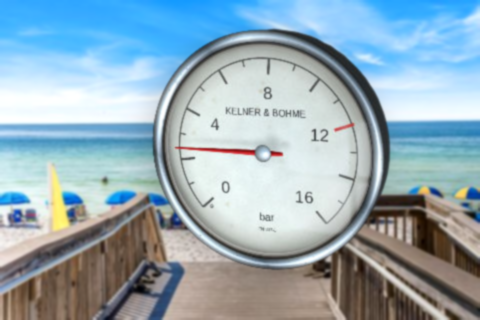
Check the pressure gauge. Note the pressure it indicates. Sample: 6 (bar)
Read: 2.5 (bar)
